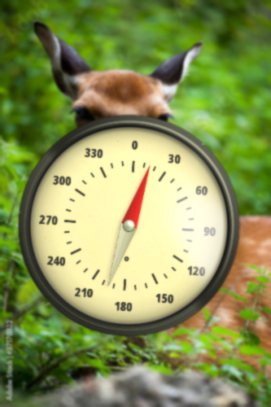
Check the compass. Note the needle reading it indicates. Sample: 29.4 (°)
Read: 15 (°)
